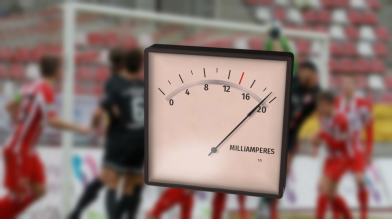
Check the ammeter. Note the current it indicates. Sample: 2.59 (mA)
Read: 19 (mA)
